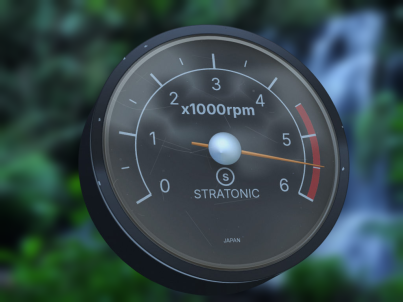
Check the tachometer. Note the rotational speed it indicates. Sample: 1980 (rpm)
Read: 5500 (rpm)
